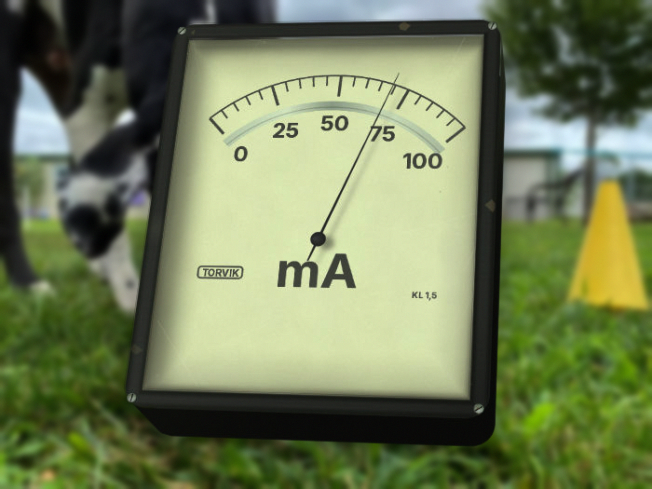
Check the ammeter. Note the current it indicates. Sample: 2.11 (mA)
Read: 70 (mA)
